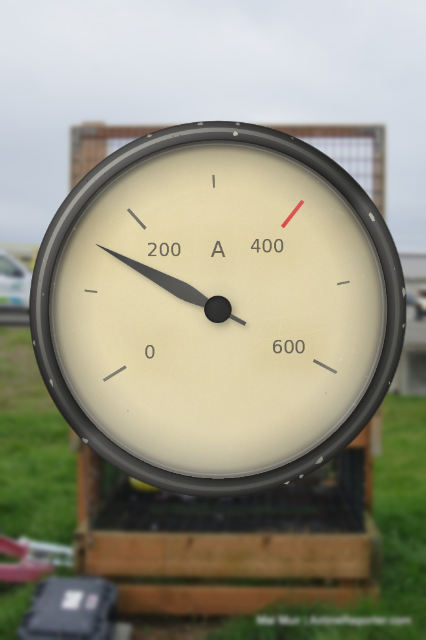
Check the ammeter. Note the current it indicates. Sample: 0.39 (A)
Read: 150 (A)
